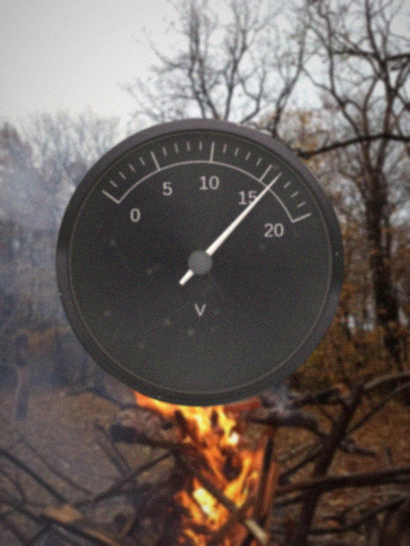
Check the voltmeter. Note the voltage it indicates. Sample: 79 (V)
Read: 16 (V)
